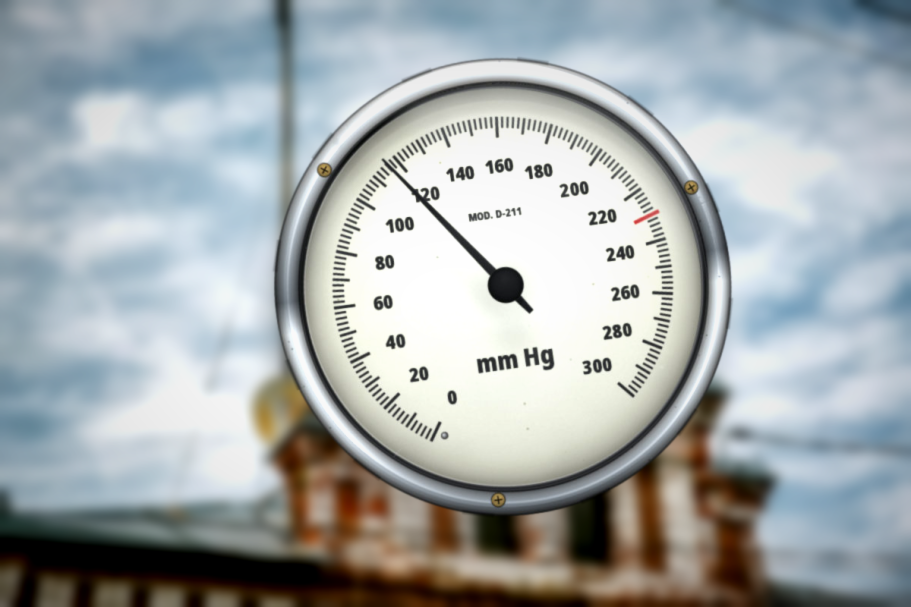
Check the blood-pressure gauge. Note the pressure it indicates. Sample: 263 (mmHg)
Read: 116 (mmHg)
